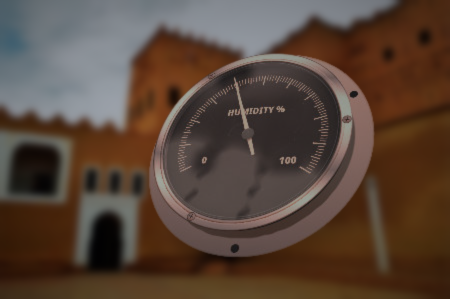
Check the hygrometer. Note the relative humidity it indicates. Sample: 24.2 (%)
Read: 40 (%)
